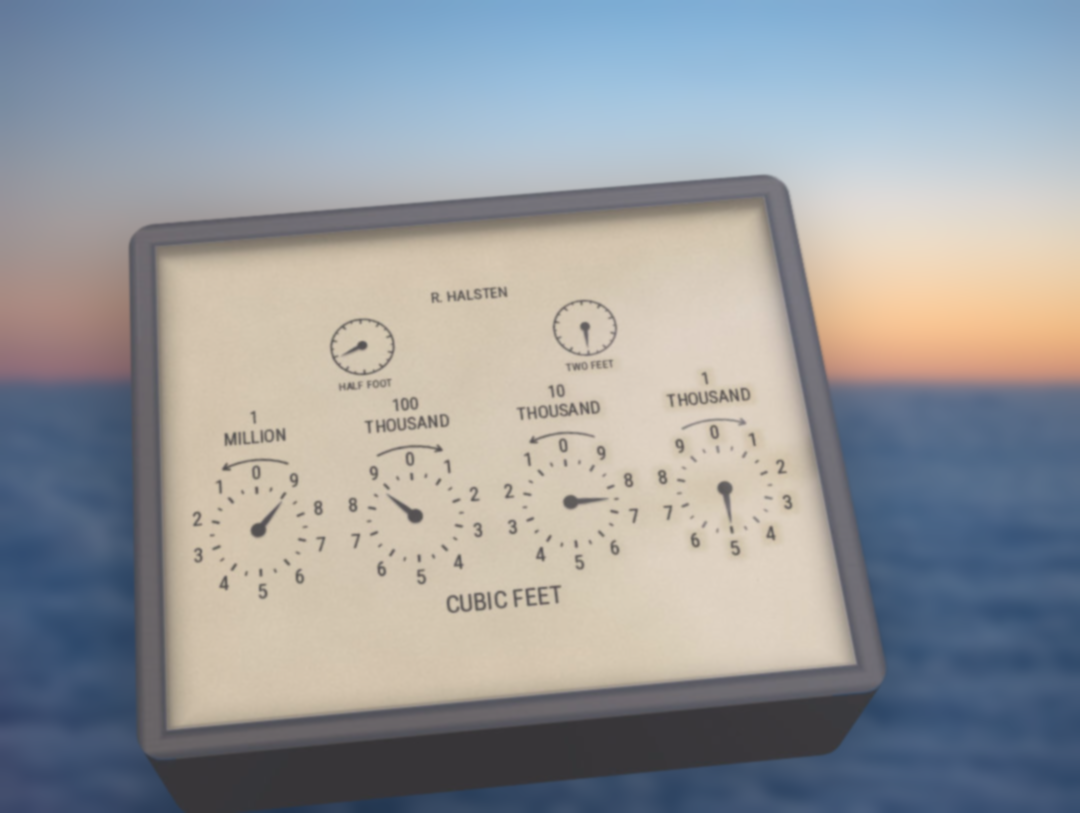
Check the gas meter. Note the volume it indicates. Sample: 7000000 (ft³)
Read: 887500 (ft³)
